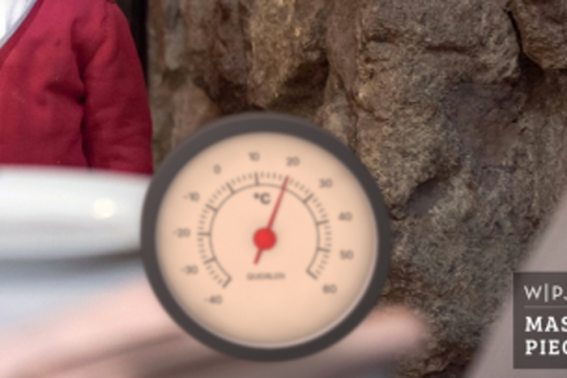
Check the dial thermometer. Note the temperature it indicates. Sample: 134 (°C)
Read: 20 (°C)
